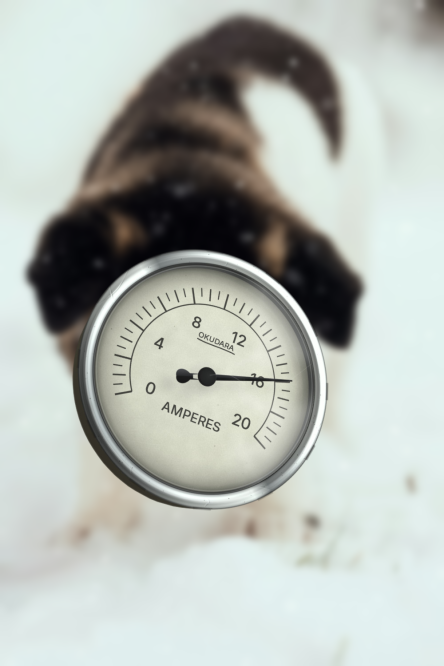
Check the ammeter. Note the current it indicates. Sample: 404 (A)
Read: 16 (A)
